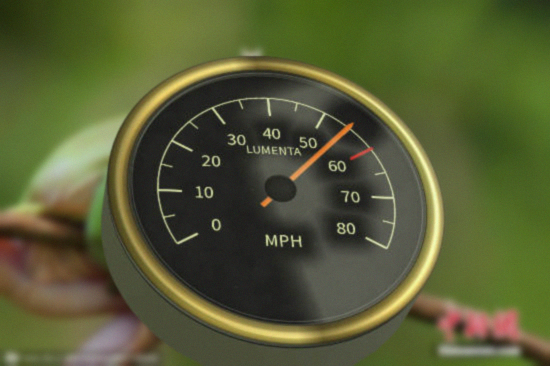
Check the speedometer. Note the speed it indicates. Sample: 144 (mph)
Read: 55 (mph)
